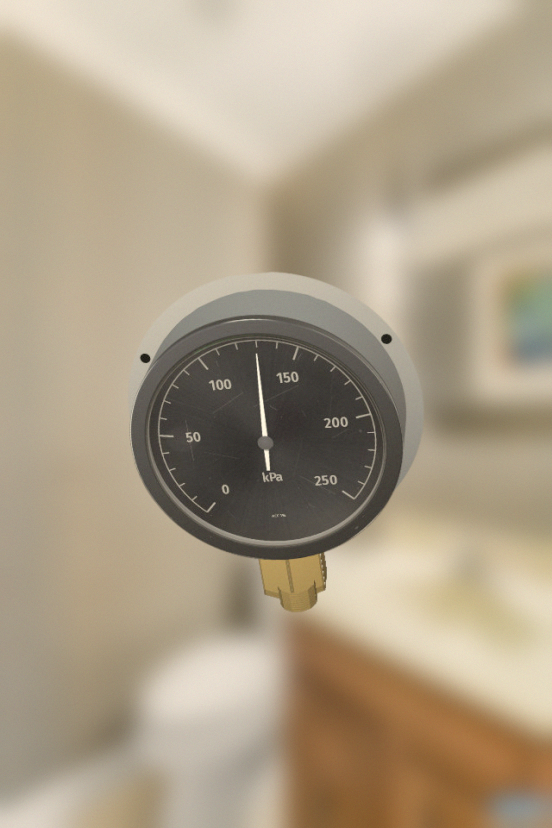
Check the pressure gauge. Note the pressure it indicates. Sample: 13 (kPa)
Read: 130 (kPa)
